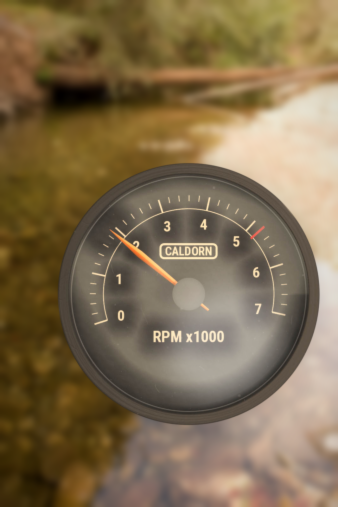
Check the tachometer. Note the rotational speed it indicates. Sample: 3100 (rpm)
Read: 1900 (rpm)
